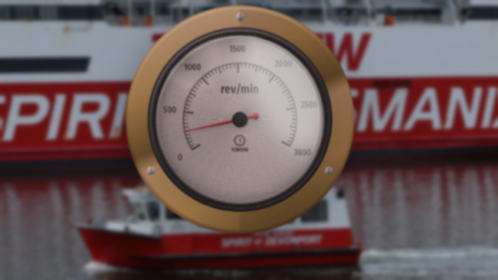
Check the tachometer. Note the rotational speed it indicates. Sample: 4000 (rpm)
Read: 250 (rpm)
